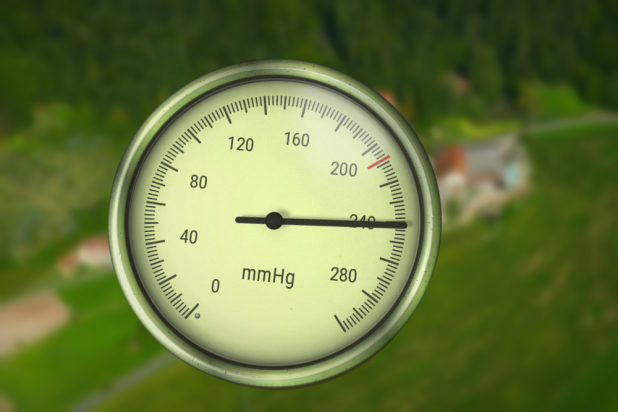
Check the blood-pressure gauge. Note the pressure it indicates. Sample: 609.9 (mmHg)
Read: 242 (mmHg)
